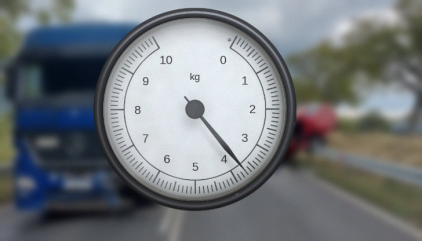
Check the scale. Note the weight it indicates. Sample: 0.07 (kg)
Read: 3.7 (kg)
